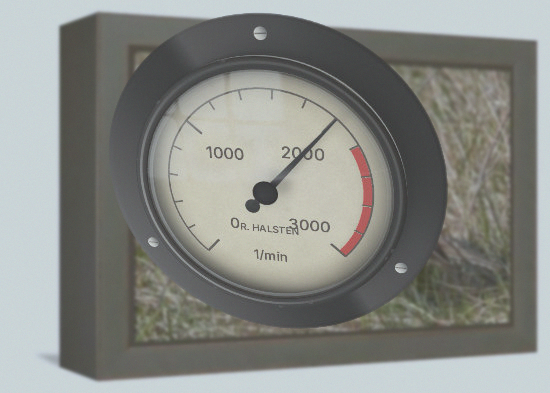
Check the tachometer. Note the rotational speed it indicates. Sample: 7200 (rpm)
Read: 2000 (rpm)
